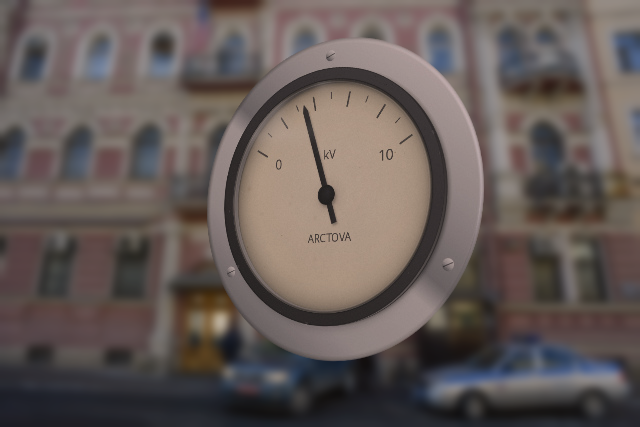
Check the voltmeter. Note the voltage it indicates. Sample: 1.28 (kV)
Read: 3.5 (kV)
